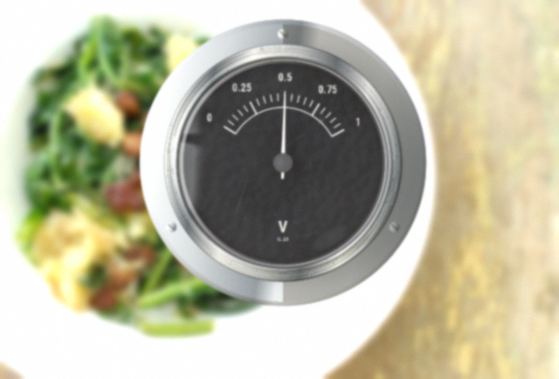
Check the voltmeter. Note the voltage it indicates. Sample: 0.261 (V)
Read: 0.5 (V)
